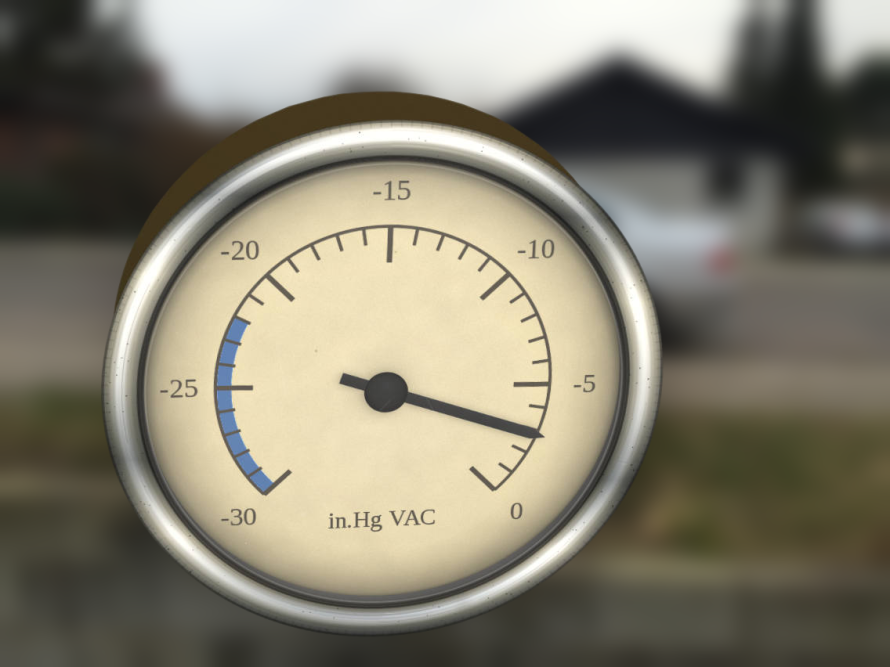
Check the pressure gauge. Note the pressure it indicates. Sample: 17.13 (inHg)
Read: -3 (inHg)
